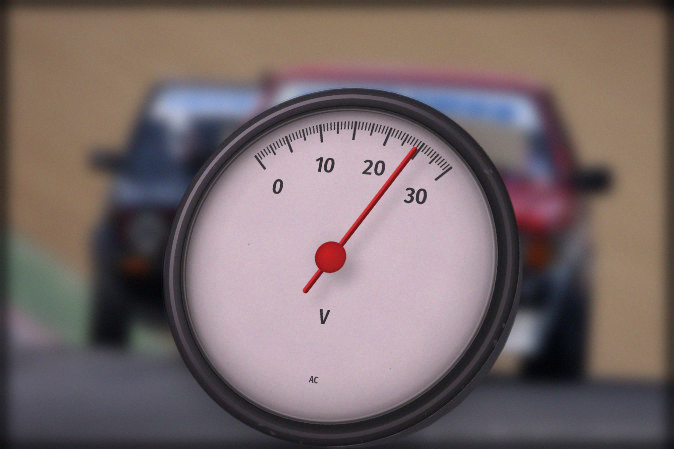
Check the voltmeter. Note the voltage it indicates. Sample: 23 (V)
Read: 25 (V)
